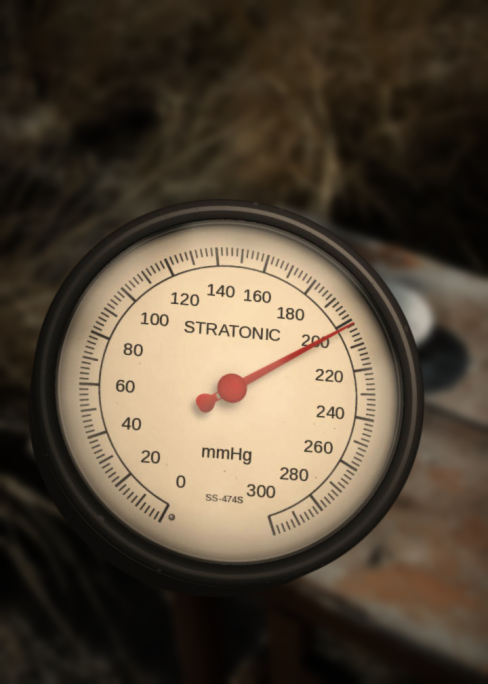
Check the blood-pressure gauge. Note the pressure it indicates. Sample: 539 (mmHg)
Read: 202 (mmHg)
